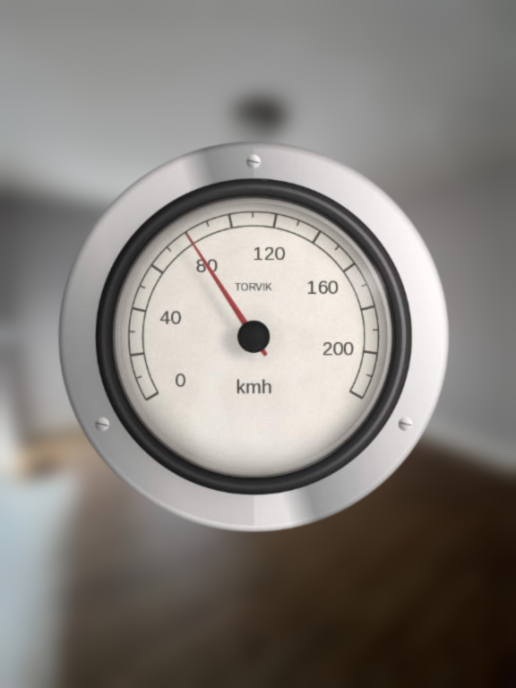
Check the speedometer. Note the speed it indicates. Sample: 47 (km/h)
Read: 80 (km/h)
